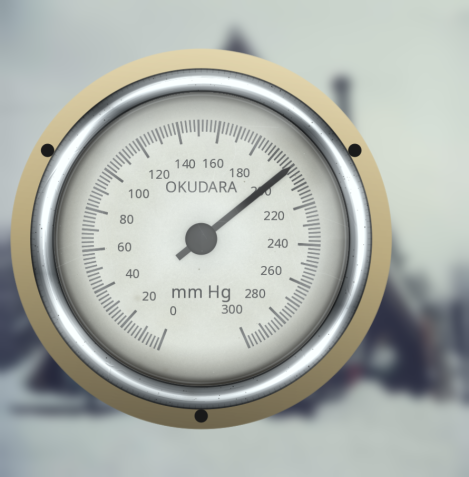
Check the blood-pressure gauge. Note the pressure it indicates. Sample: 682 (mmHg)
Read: 200 (mmHg)
